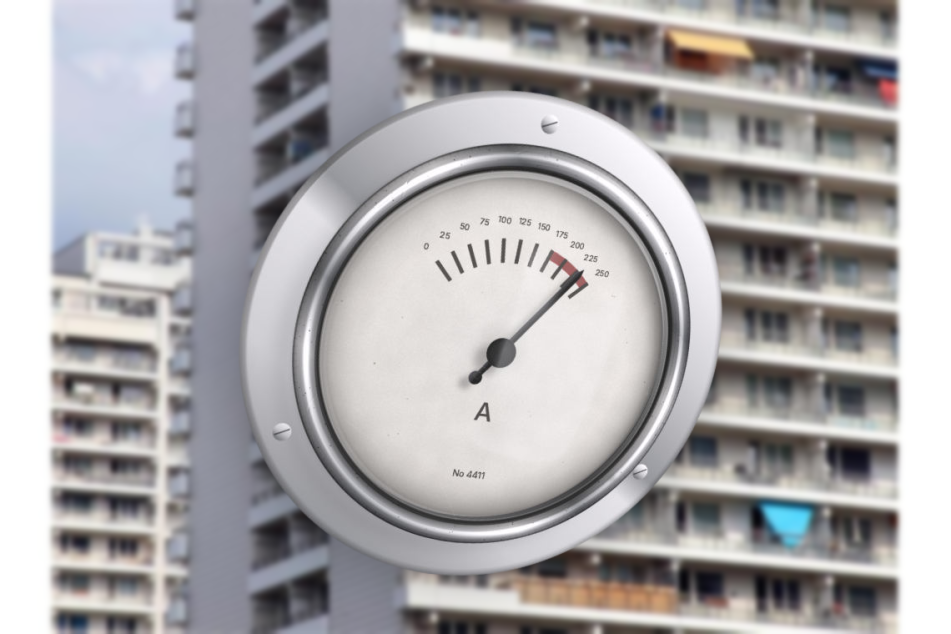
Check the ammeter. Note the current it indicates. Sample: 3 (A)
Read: 225 (A)
